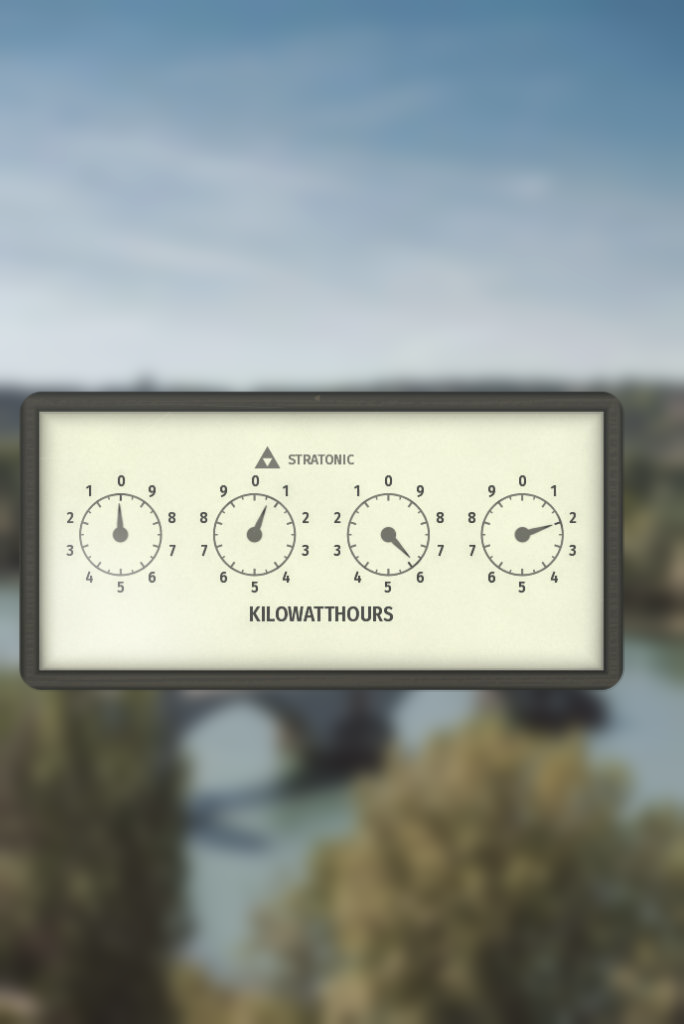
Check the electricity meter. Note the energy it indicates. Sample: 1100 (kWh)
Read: 62 (kWh)
